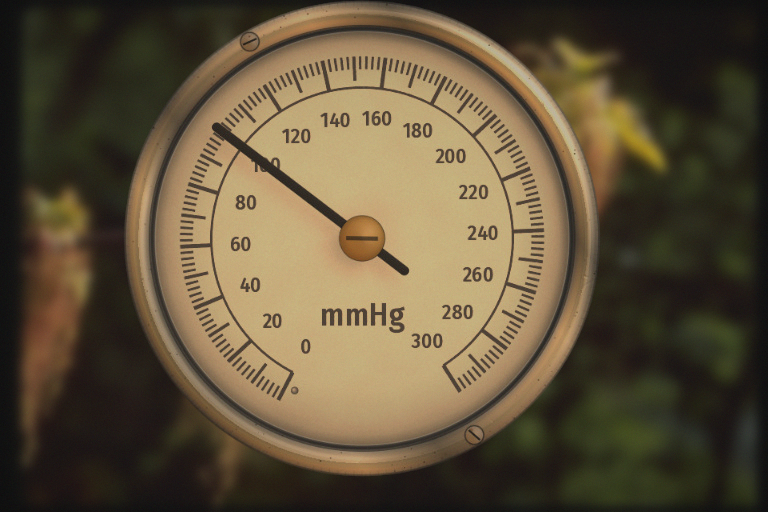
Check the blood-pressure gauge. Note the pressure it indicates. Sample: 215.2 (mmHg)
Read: 100 (mmHg)
